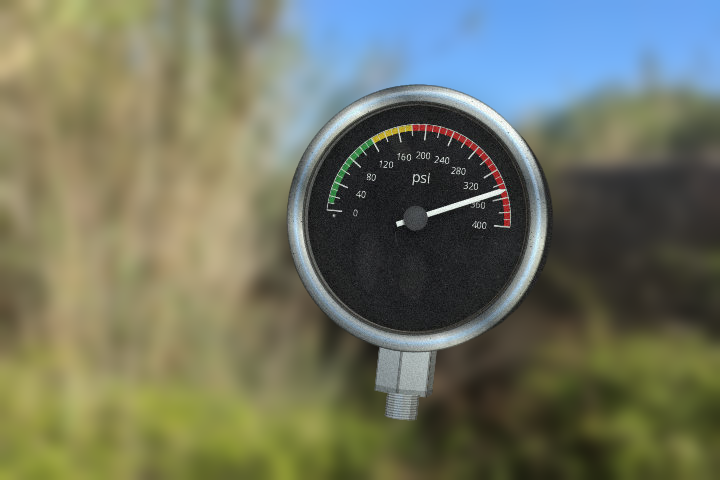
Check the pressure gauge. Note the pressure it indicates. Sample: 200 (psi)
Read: 350 (psi)
